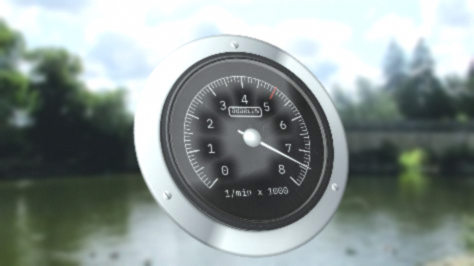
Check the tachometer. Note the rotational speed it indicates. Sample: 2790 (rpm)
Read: 7500 (rpm)
